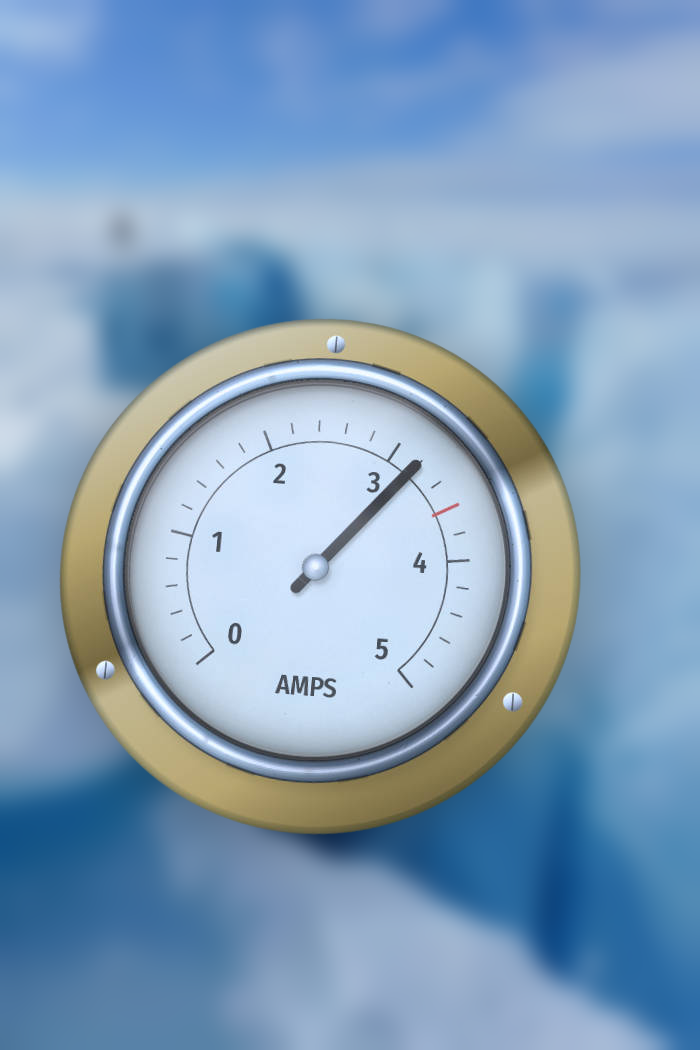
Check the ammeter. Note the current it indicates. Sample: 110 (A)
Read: 3.2 (A)
